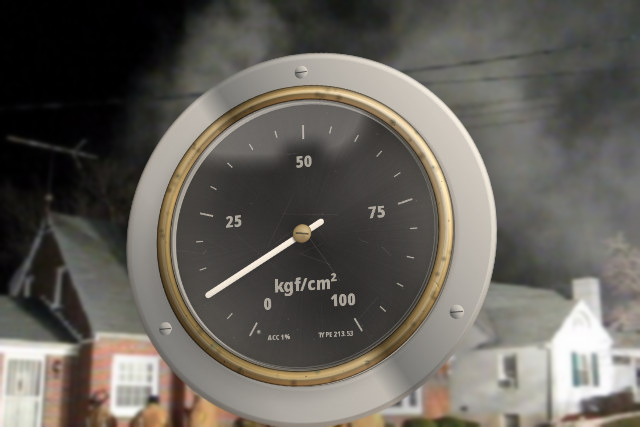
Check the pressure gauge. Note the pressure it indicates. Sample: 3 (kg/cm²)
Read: 10 (kg/cm²)
